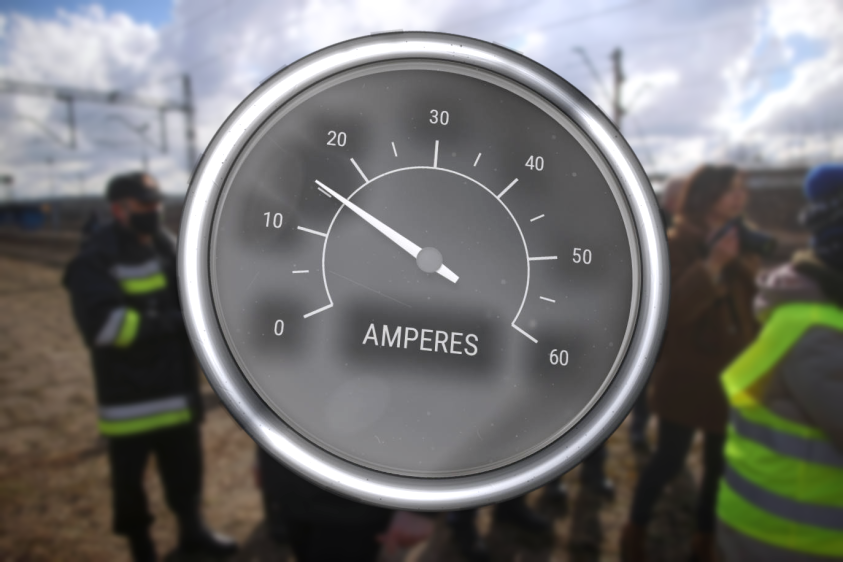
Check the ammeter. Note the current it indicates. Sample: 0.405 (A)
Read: 15 (A)
